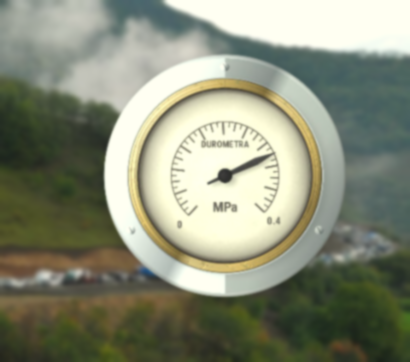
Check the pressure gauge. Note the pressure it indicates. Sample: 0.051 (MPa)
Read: 0.3 (MPa)
